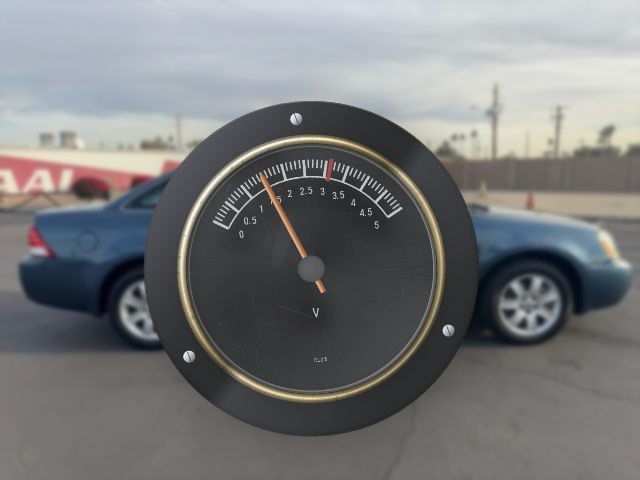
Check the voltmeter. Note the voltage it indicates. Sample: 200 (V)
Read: 1.5 (V)
